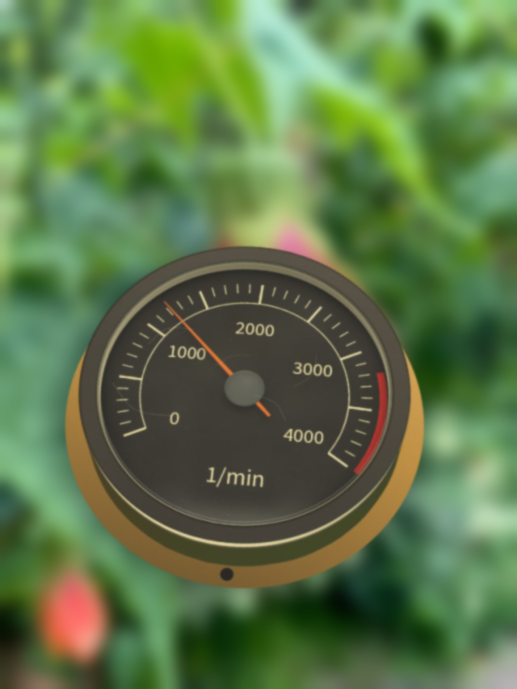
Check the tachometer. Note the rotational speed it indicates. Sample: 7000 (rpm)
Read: 1200 (rpm)
